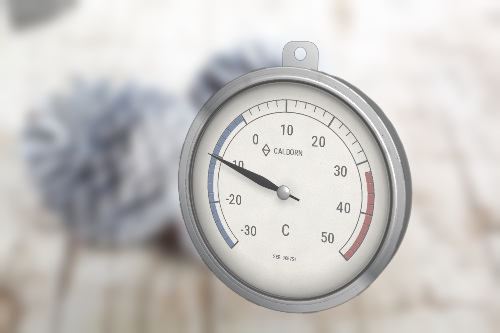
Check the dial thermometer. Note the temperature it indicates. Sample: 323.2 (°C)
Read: -10 (°C)
